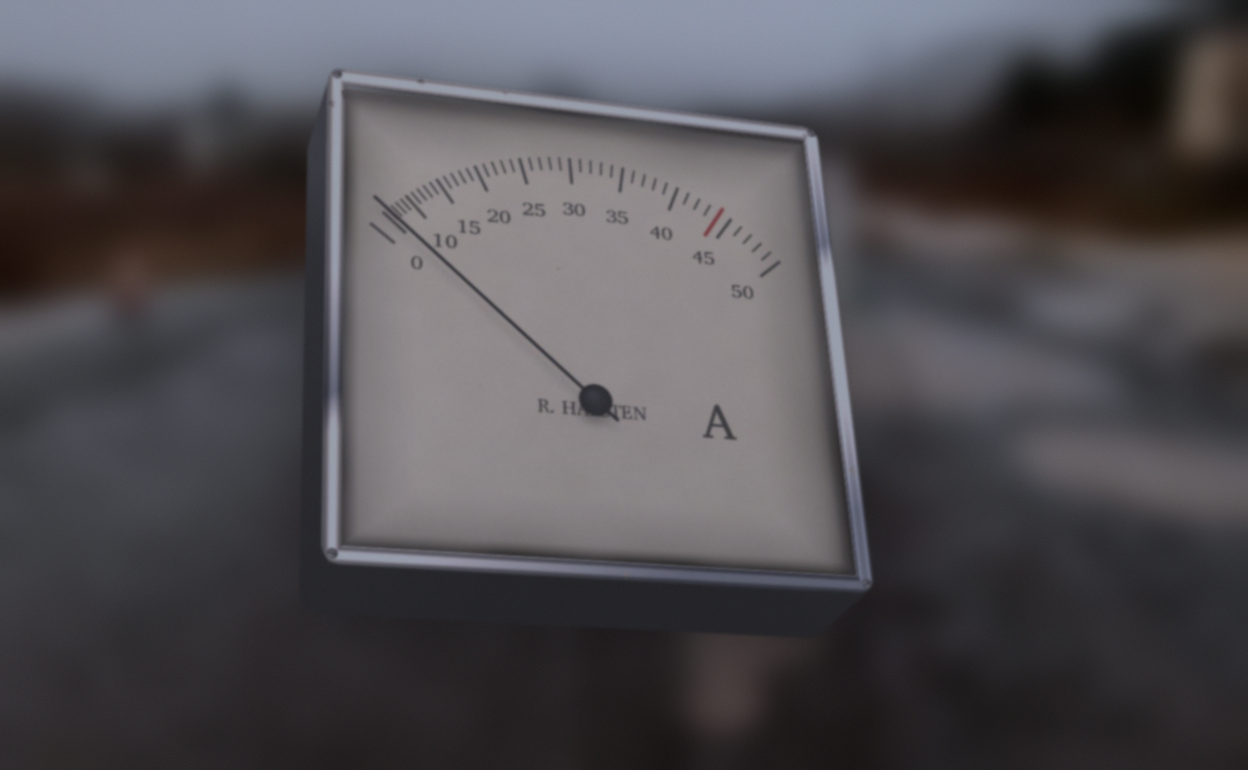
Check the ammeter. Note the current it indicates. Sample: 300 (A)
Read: 5 (A)
